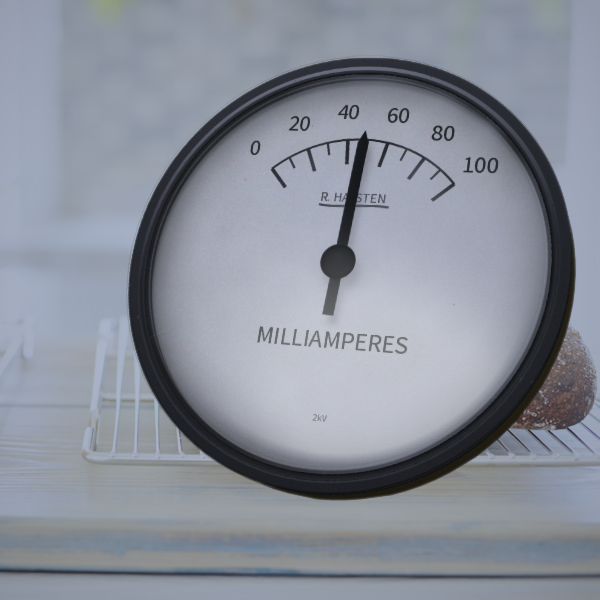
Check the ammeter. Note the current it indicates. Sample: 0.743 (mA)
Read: 50 (mA)
